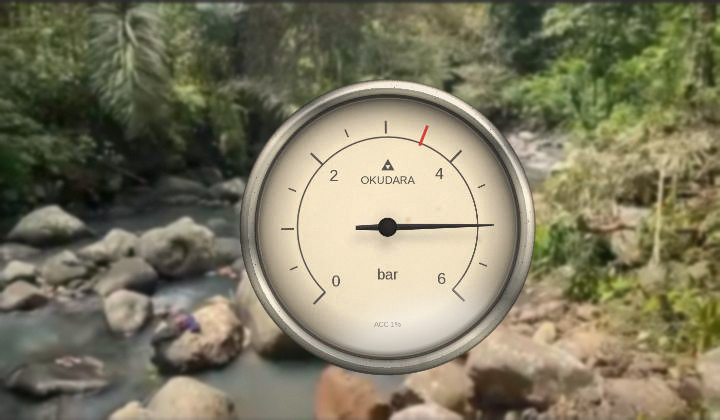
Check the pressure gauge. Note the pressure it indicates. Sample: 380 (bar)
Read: 5 (bar)
